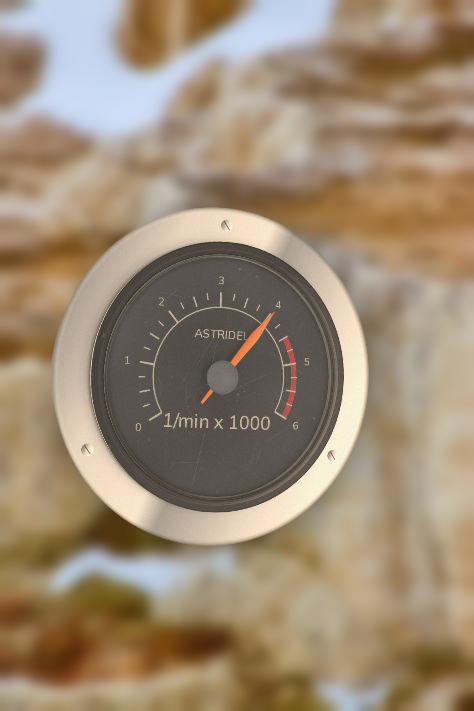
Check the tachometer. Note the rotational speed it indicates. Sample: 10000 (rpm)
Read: 4000 (rpm)
